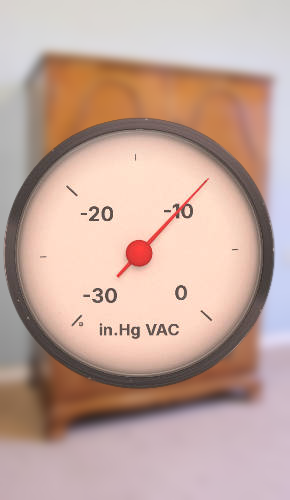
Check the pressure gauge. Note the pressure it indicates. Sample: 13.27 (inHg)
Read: -10 (inHg)
